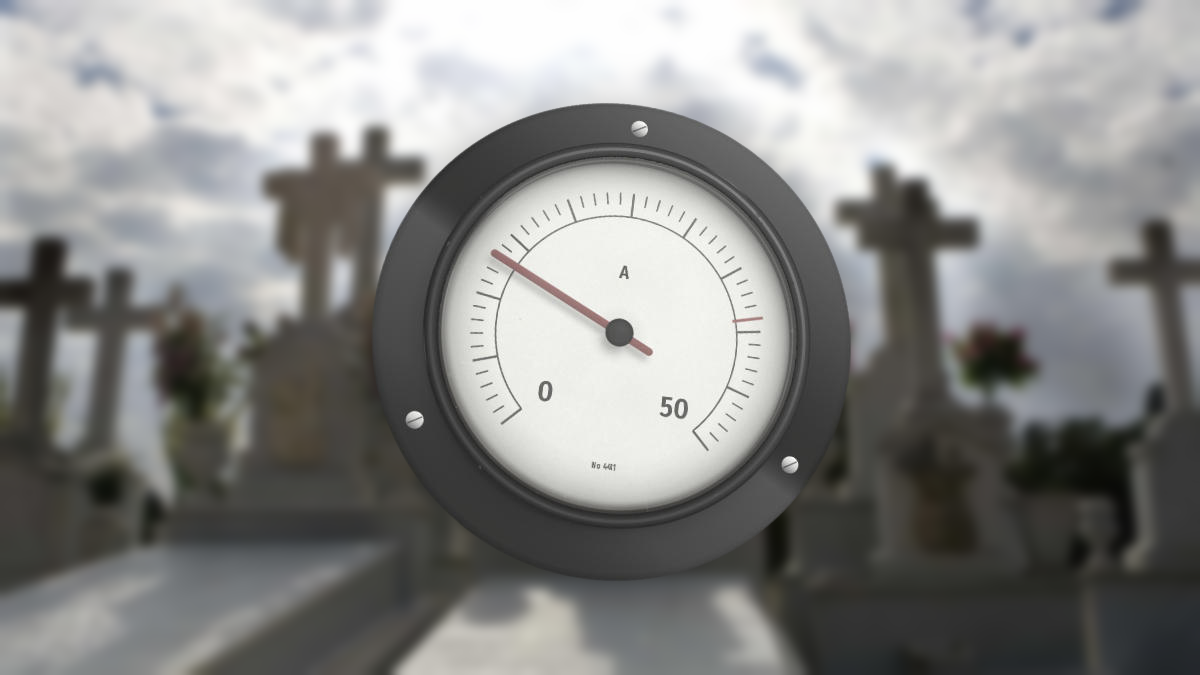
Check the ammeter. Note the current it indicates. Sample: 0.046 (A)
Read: 13 (A)
